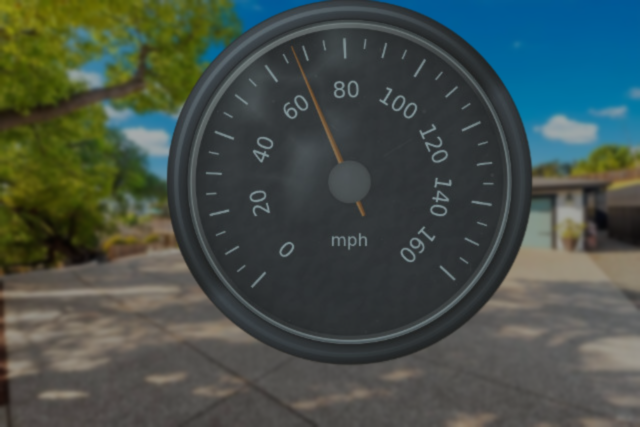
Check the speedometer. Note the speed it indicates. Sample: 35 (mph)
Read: 67.5 (mph)
